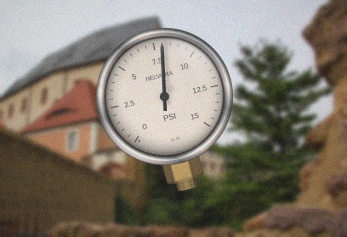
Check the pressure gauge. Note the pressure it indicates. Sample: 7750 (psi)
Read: 8 (psi)
